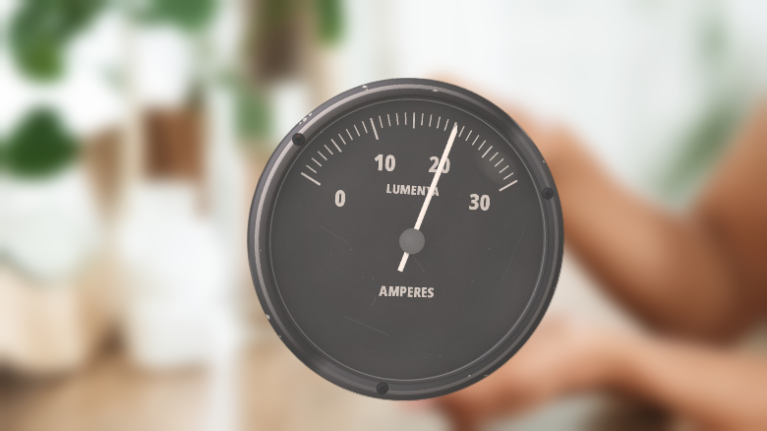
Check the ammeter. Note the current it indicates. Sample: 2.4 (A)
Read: 20 (A)
